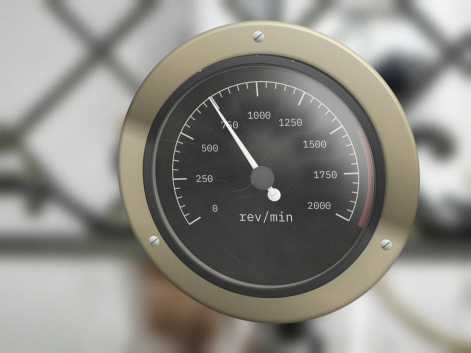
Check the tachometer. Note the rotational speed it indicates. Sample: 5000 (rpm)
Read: 750 (rpm)
